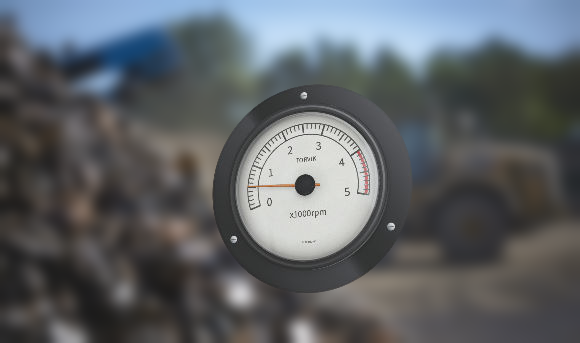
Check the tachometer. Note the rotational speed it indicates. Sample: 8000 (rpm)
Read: 500 (rpm)
